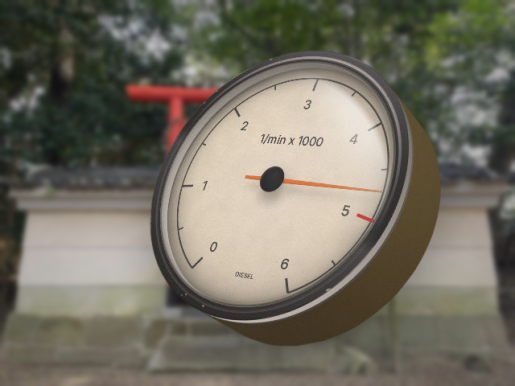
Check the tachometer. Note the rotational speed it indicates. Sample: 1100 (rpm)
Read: 4750 (rpm)
